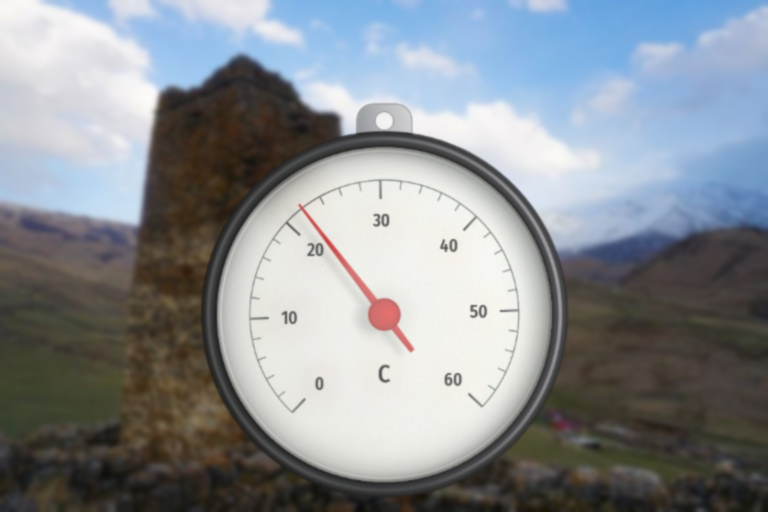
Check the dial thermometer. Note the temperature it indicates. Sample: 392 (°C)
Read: 22 (°C)
